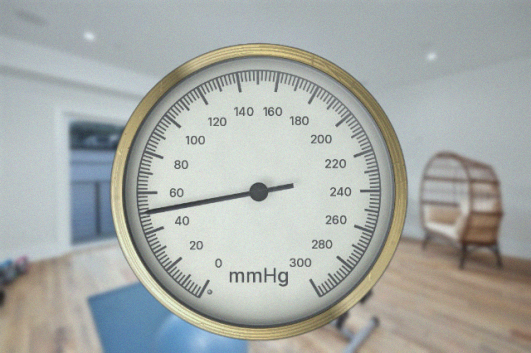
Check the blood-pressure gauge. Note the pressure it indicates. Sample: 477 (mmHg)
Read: 50 (mmHg)
